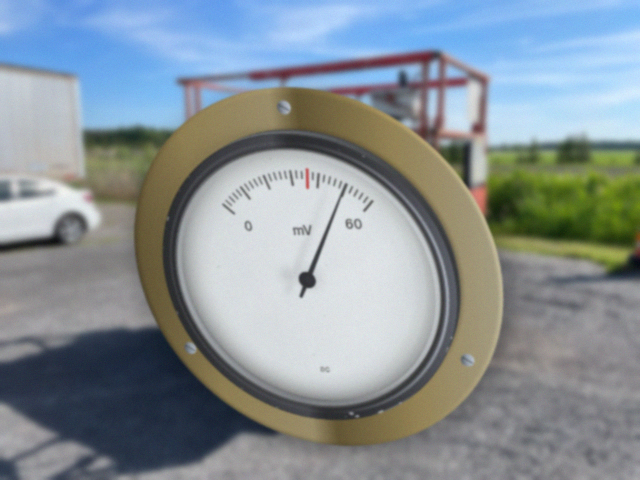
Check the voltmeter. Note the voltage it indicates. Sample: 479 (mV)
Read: 50 (mV)
